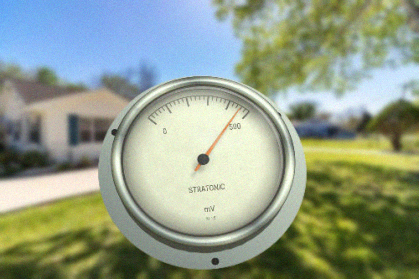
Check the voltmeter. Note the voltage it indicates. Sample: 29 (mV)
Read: 460 (mV)
